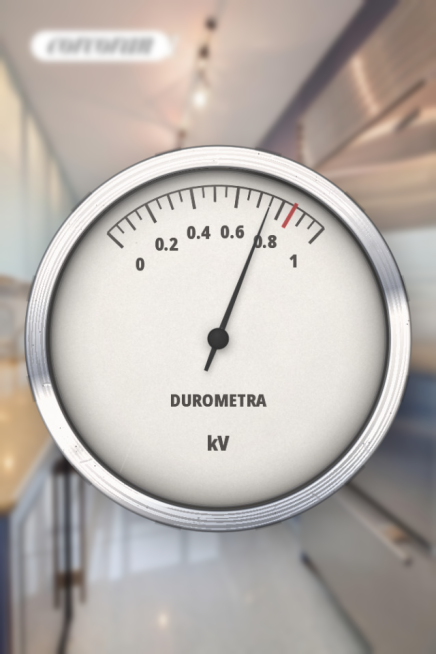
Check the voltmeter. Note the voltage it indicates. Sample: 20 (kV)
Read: 0.75 (kV)
